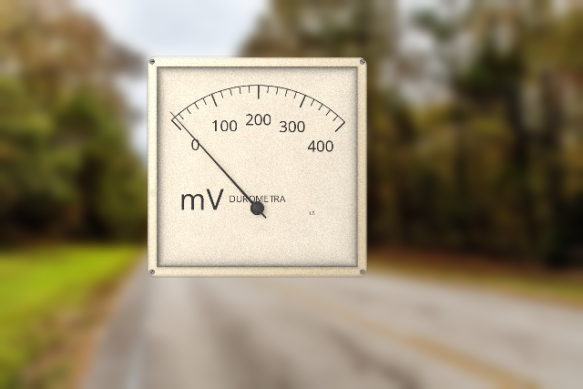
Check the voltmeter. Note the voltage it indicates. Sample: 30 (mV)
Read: 10 (mV)
